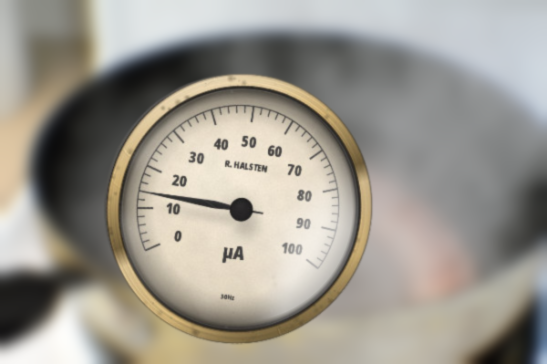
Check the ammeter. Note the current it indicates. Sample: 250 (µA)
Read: 14 (µA)
